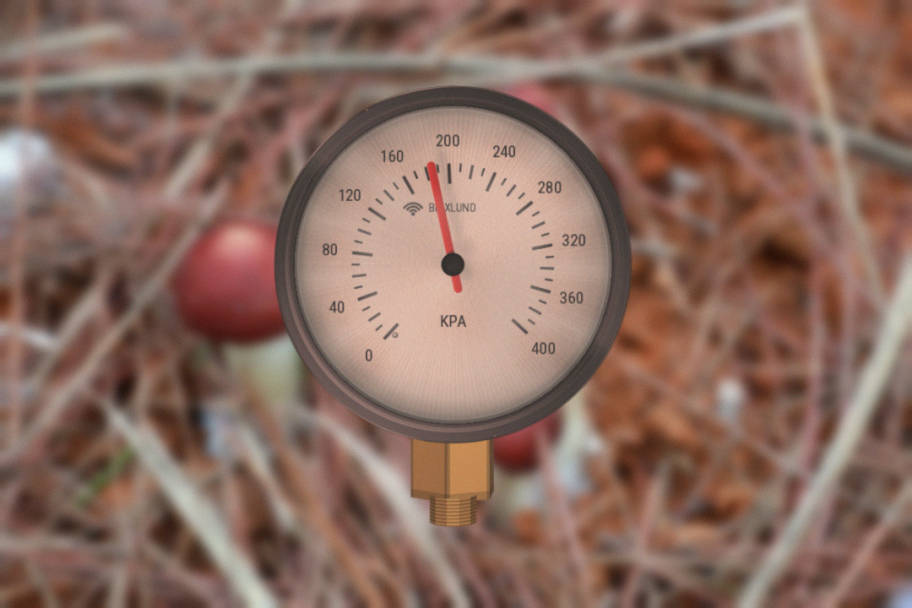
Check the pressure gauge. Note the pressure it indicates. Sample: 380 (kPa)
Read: 185 (kPa)
